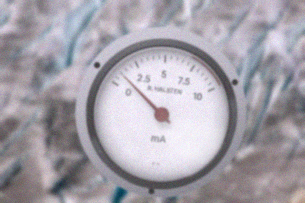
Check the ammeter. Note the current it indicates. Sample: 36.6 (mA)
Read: 1 (mA)
